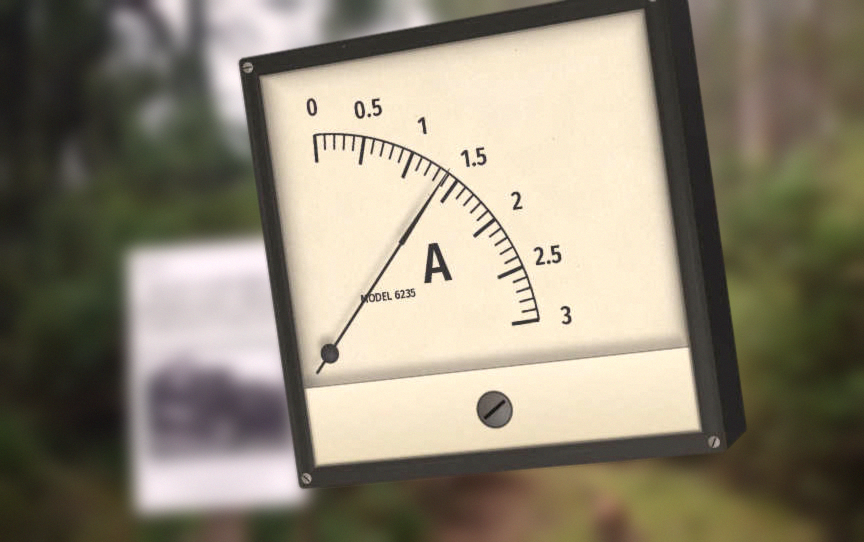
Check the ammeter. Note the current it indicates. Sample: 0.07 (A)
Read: 1.4 (A)
